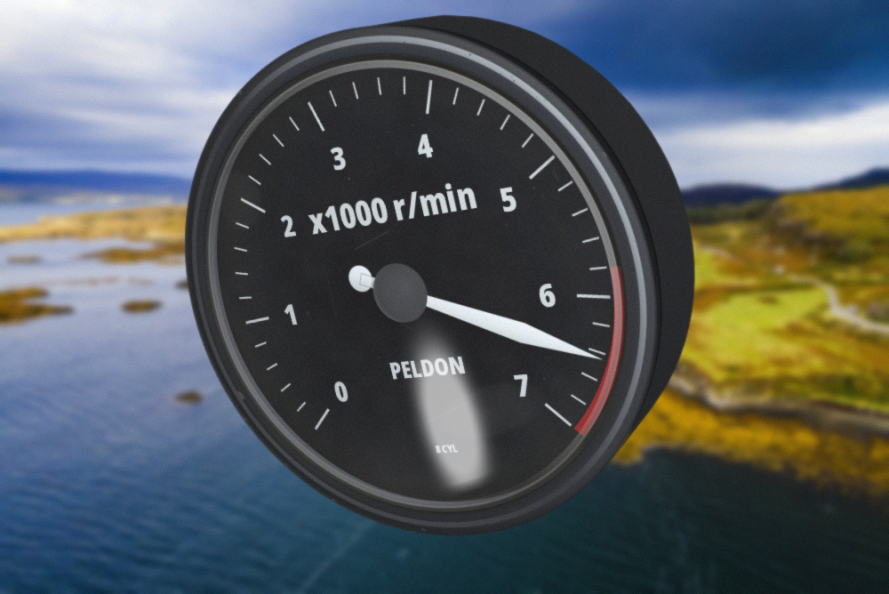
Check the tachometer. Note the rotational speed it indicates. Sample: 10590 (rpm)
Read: 6400 (rpm)
